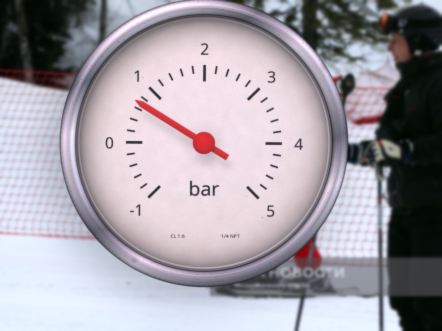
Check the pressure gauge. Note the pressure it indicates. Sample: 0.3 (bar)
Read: 0.7 (bar)
